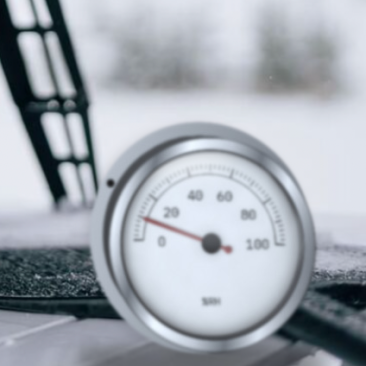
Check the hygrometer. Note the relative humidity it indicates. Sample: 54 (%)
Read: 10 (%)
